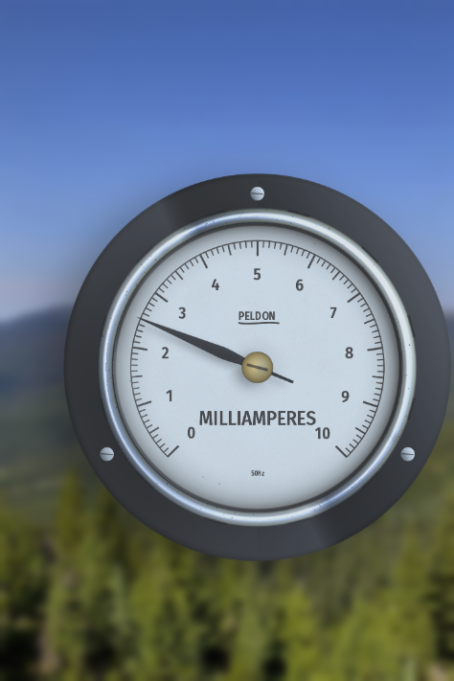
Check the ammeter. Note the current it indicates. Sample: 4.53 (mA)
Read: 2.5 (mA)
